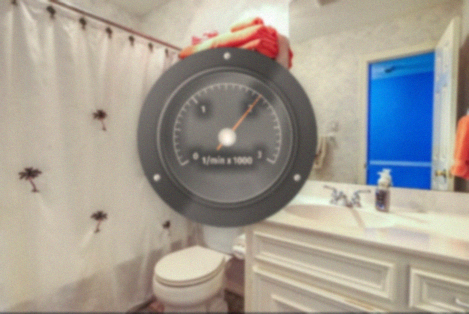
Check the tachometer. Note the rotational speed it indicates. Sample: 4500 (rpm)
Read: 2000 (rpm)
